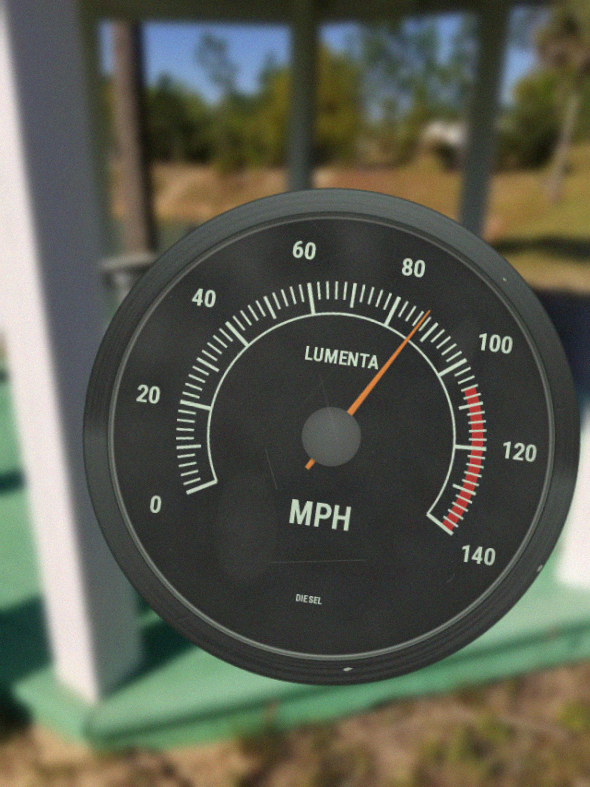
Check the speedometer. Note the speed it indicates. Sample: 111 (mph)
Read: 87 (mph)
